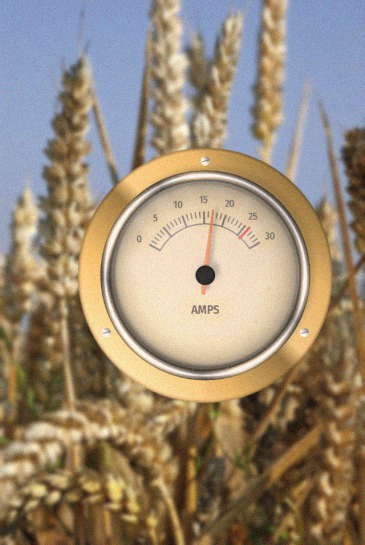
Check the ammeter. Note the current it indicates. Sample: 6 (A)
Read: 17 (A)
